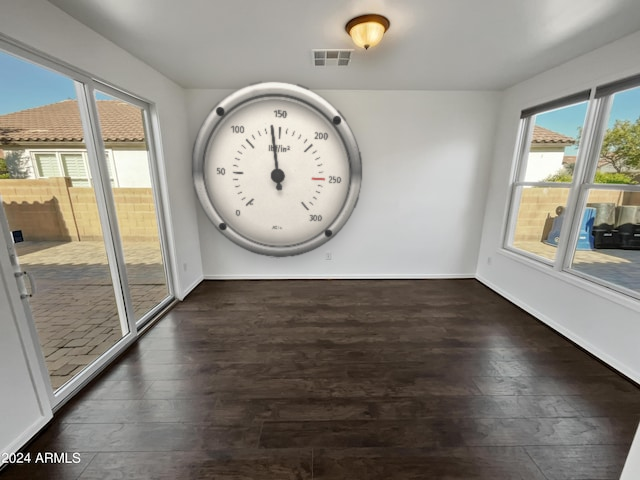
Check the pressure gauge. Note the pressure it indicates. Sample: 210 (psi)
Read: 140 (psi)
